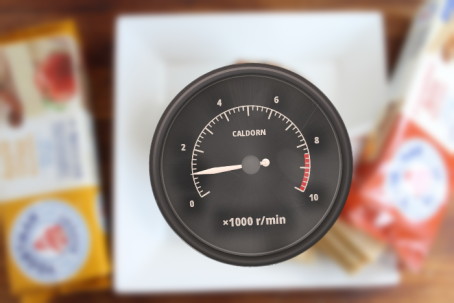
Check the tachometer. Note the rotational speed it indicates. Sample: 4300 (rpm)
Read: 1000 (rpm)
